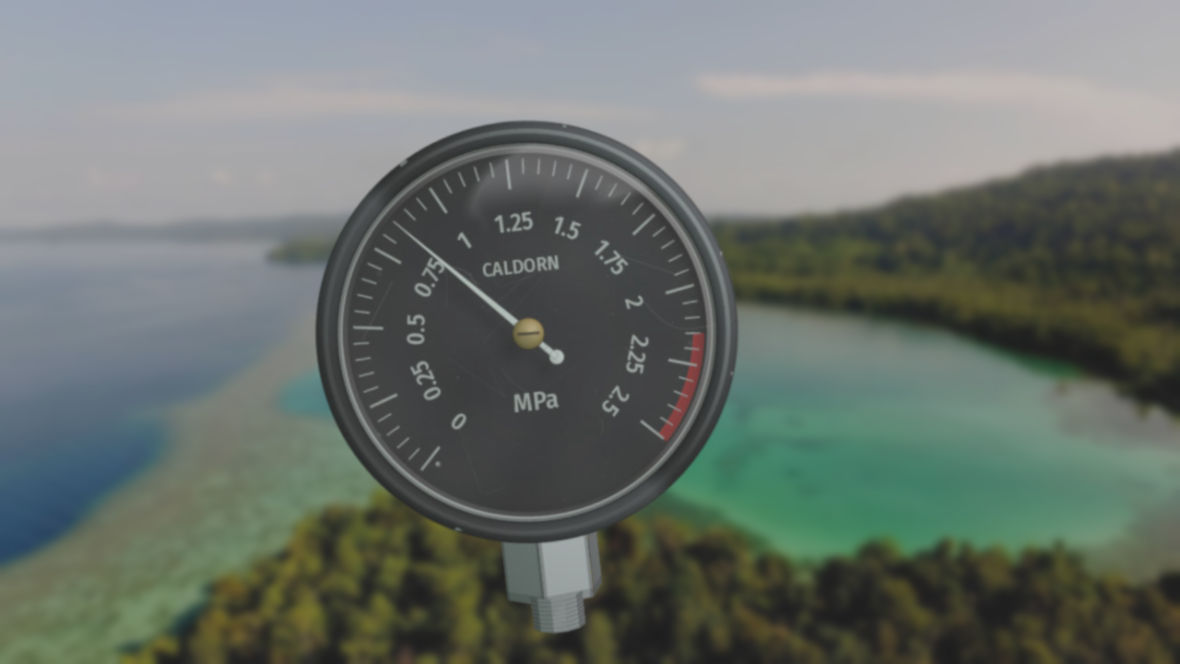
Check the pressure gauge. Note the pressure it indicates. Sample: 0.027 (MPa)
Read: 0.85 (MPa)
